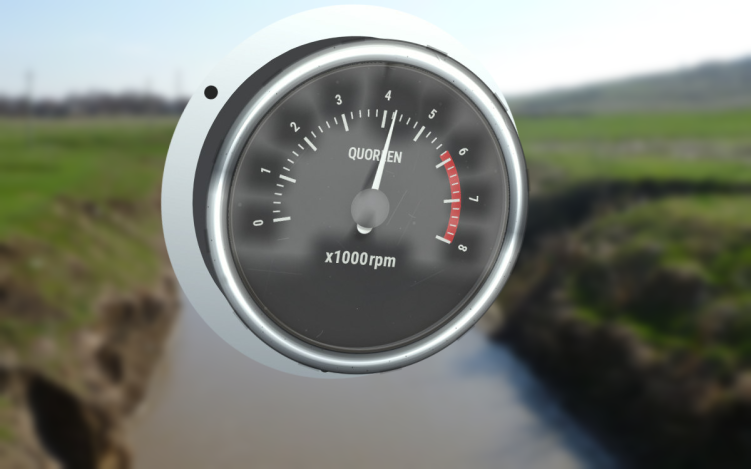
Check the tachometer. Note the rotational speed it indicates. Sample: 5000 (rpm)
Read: 4200 (rpm)
